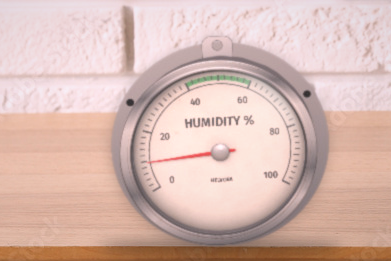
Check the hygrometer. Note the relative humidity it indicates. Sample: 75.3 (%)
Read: 10 (%)
